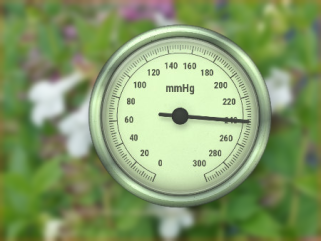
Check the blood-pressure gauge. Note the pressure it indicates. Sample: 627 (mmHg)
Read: 240 (mmHg)
